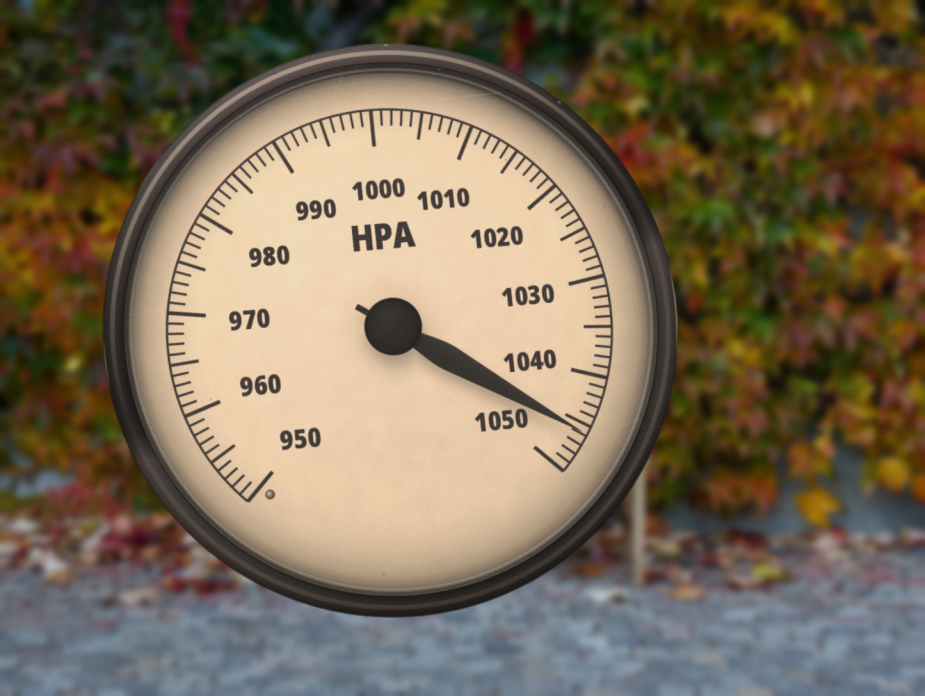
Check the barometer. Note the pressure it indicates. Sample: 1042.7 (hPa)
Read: 1046 (hPa)
